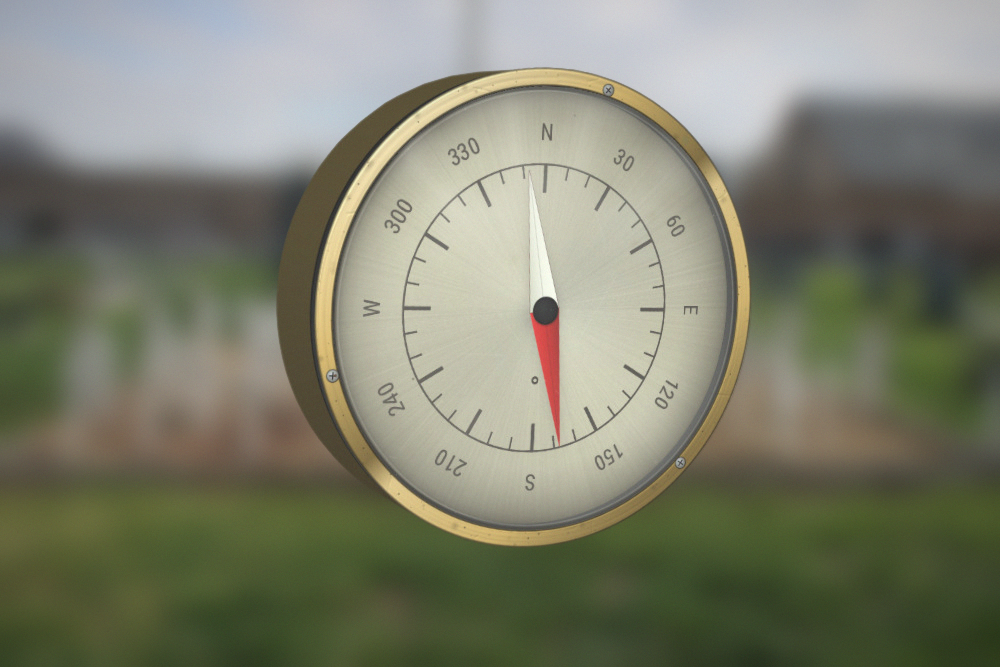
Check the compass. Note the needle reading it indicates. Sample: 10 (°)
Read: 170 (°)
